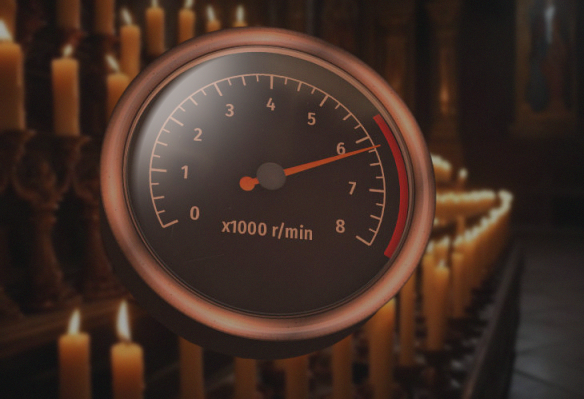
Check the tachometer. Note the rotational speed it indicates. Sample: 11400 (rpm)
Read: 6250 (rpm)
